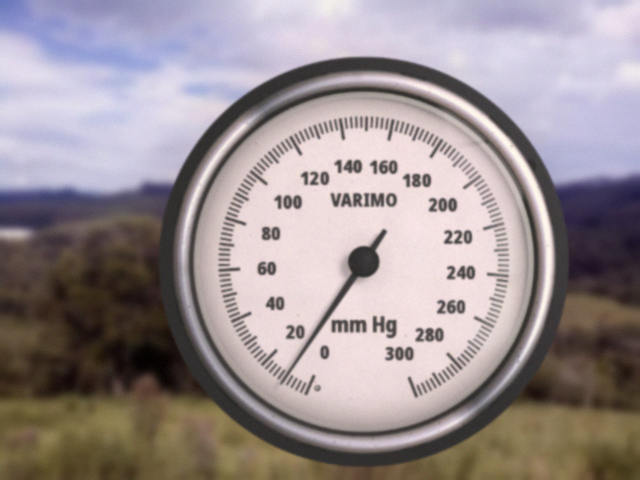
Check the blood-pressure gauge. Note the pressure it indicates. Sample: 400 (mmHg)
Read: 10 (mmHg)
